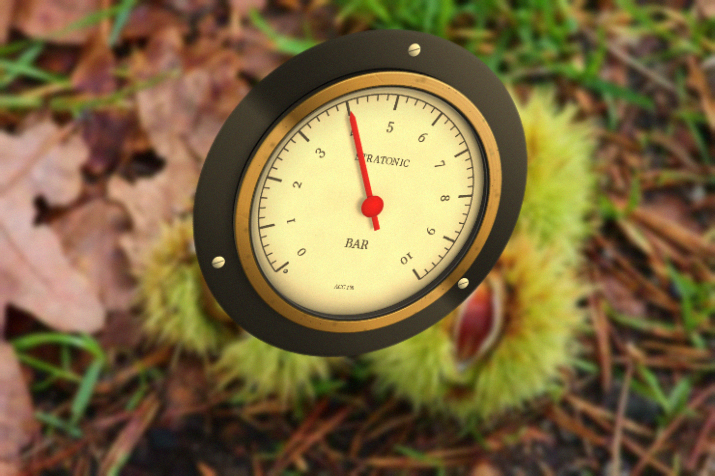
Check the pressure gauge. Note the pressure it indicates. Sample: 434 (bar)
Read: 4 (bar)
